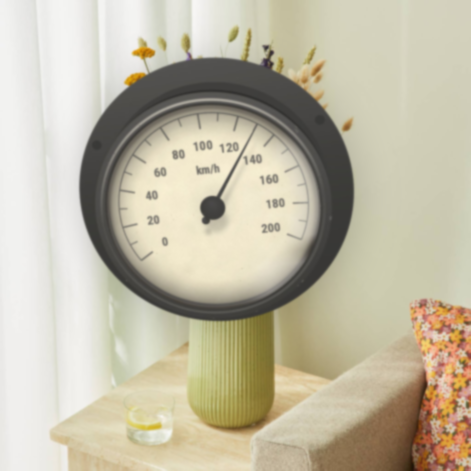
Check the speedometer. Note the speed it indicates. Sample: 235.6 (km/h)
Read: 130 (km/h)
